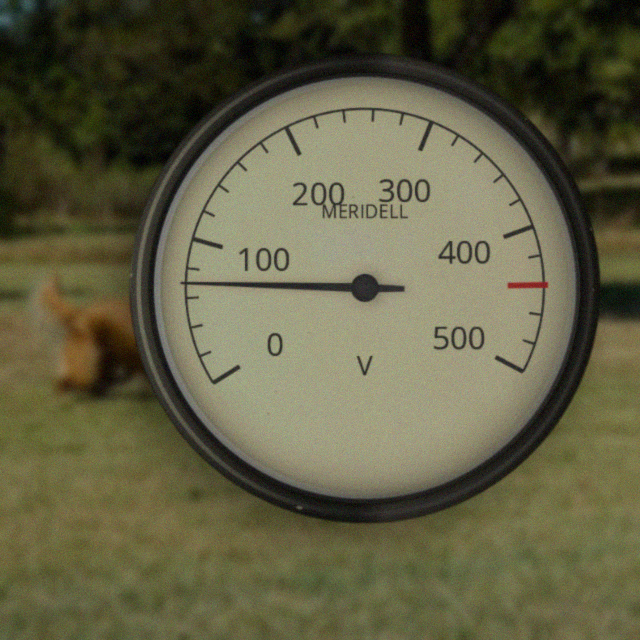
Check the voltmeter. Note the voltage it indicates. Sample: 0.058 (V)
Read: 70 (V)
